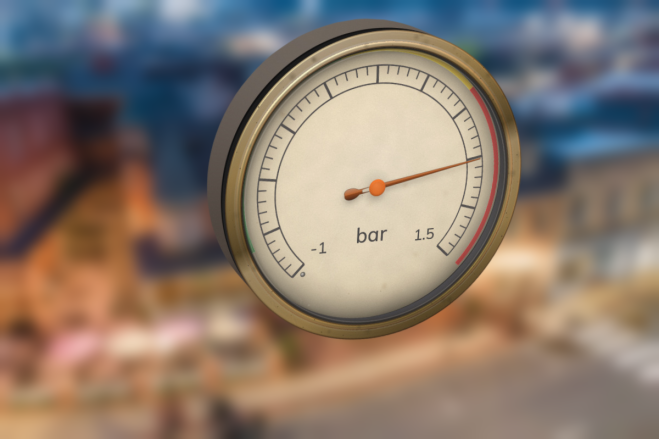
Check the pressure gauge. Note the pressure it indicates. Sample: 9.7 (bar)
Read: 1 (bar)
